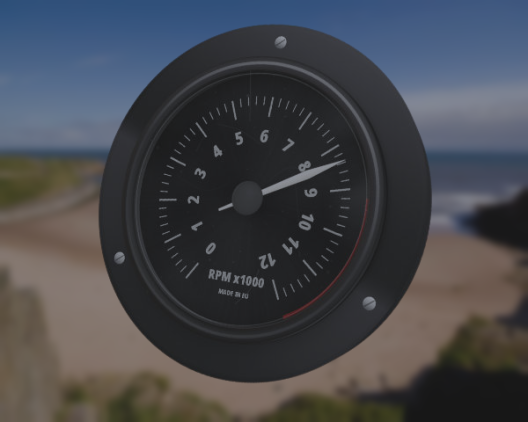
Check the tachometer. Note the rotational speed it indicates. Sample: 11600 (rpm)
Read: 8400 (rpm)
